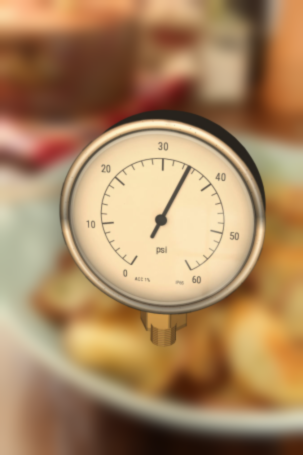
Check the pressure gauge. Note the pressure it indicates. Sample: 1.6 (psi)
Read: 35 (psi)
